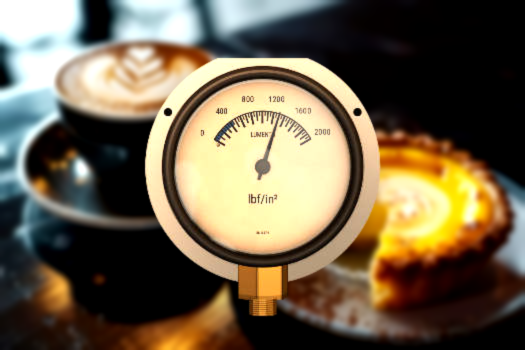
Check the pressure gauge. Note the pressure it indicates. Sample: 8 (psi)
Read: 1300 (psi)
